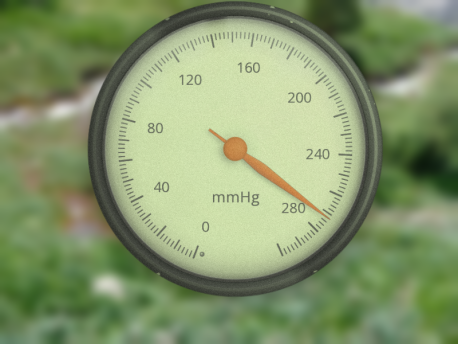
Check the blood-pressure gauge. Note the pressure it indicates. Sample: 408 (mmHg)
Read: 272 (mmHg)
